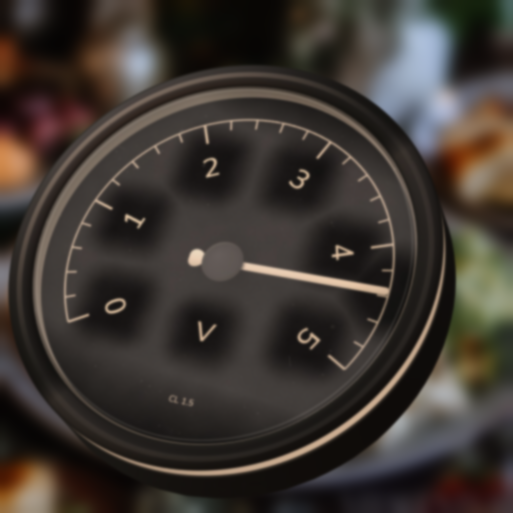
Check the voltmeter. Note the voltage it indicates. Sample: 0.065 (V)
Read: 4.4 (V)
